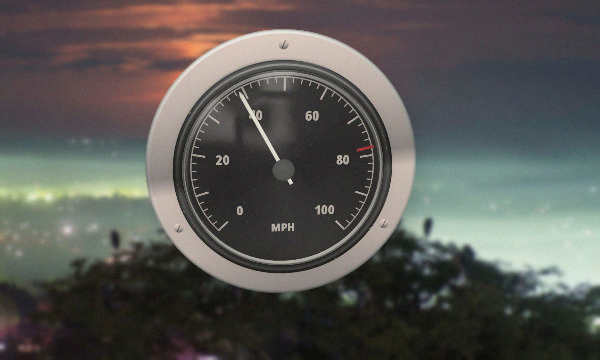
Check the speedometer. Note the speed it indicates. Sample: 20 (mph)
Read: 39 (mph)
